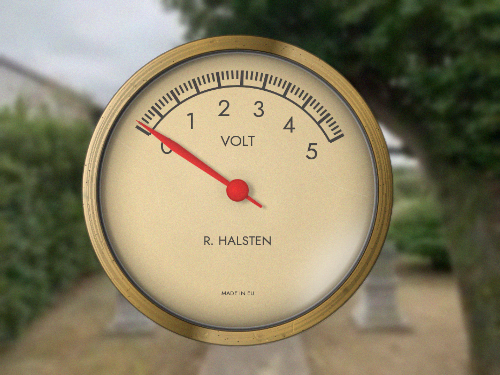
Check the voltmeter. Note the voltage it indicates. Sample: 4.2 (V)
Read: 0.1 (V)
